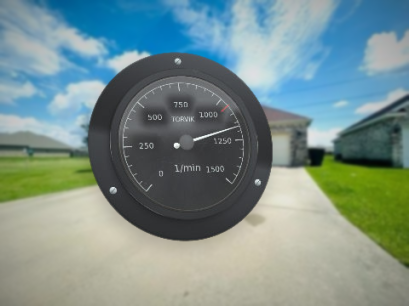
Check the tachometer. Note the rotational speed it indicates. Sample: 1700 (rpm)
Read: 1175 (rpm)
